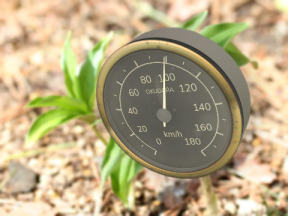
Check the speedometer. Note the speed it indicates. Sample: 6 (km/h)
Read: 100 (km/h)
